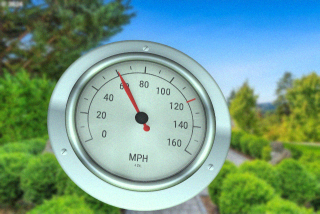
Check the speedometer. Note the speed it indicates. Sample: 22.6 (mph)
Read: 60 (mph)
